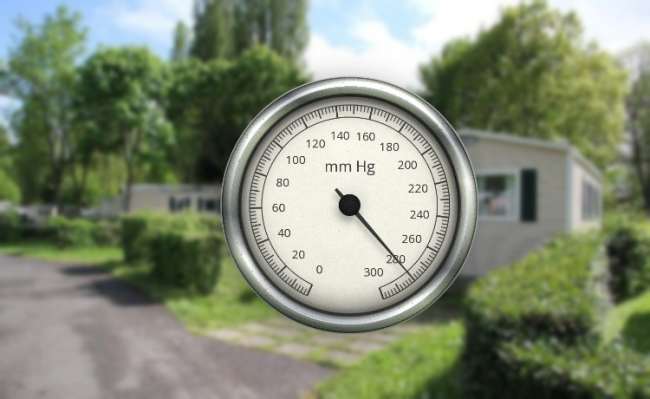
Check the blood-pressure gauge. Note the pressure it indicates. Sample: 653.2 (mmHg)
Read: 280 (mmHg)
